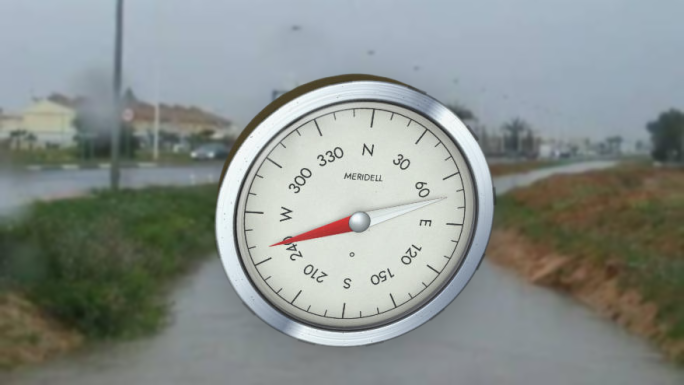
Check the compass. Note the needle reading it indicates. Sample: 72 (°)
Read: 250 (°)
